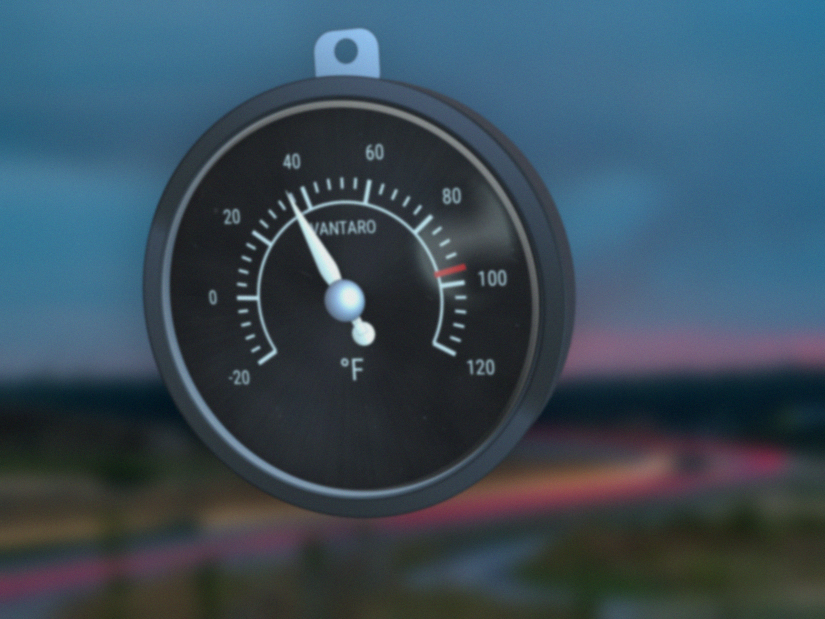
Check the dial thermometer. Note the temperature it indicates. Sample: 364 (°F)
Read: 36 (°F)
